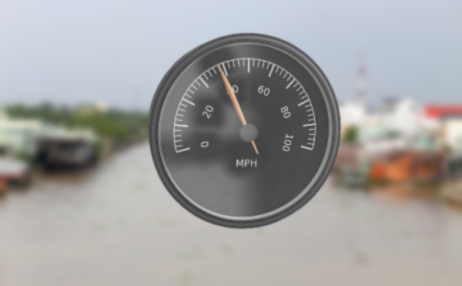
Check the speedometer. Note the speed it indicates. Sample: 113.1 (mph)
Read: 38 (mph)
